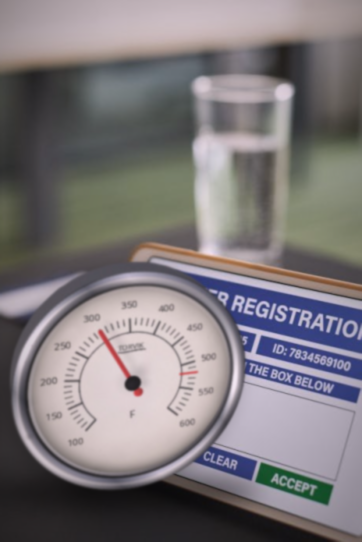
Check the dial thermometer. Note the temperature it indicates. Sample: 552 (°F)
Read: 300 (°F)
